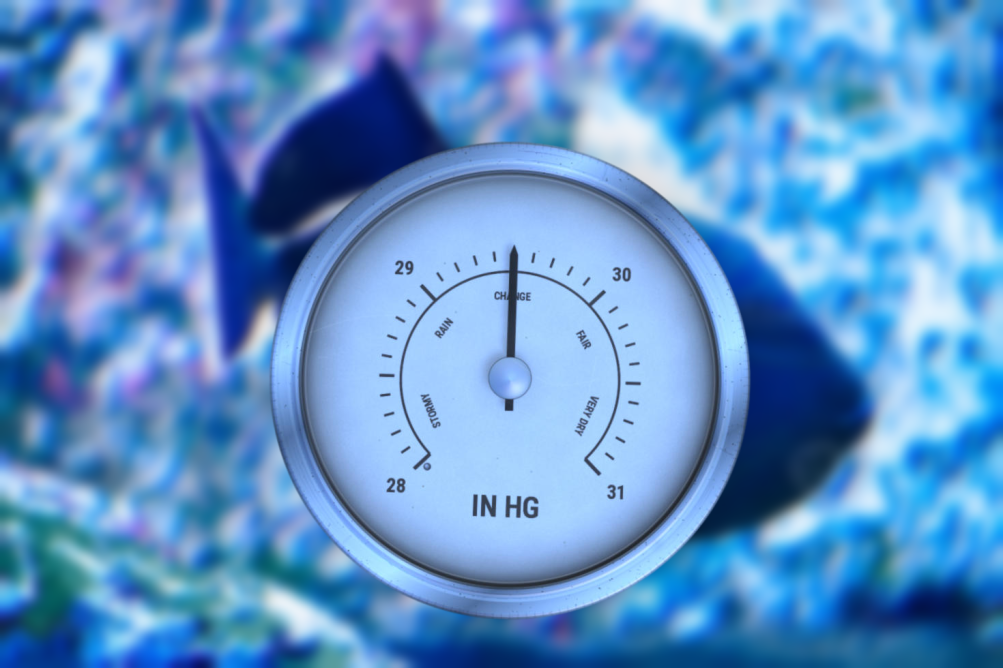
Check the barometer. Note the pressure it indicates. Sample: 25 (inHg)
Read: 29.5 (inHg)
